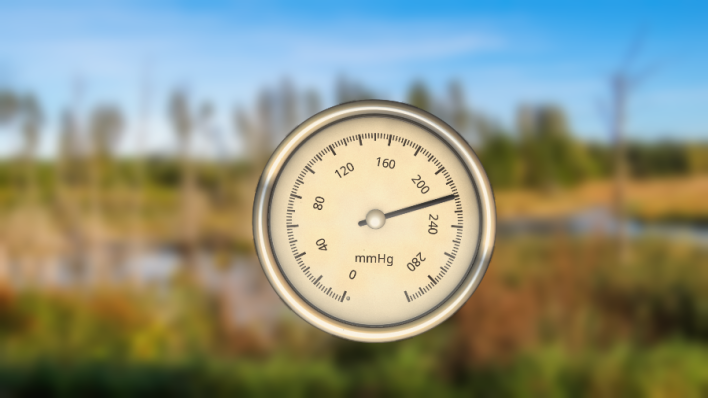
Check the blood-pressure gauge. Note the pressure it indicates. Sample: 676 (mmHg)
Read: 220 (mmHg)
